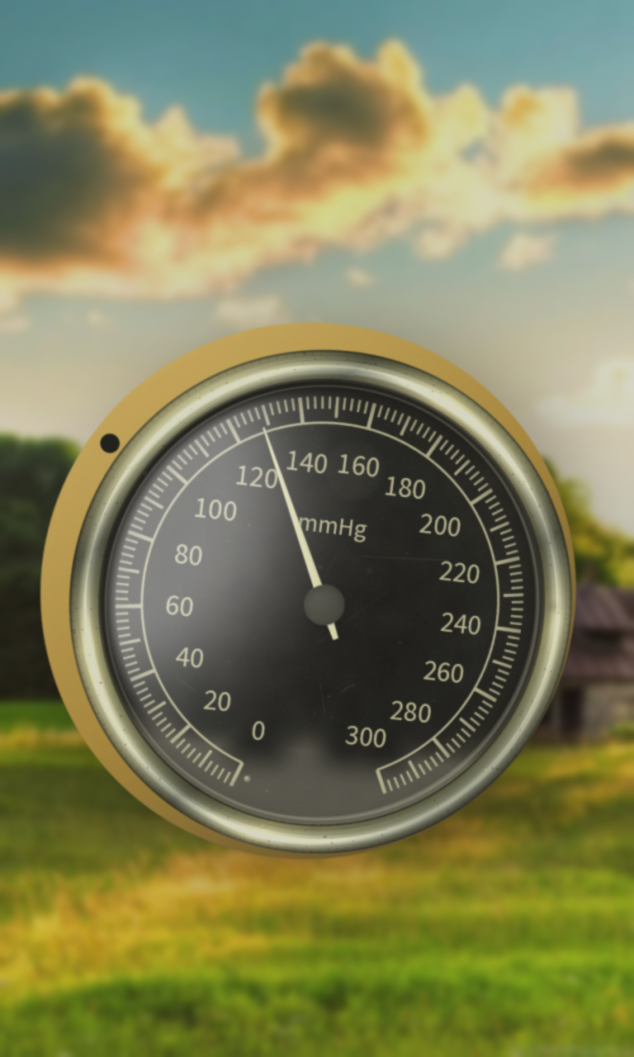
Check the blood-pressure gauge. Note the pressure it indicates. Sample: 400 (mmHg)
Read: 128 (mmHg)
